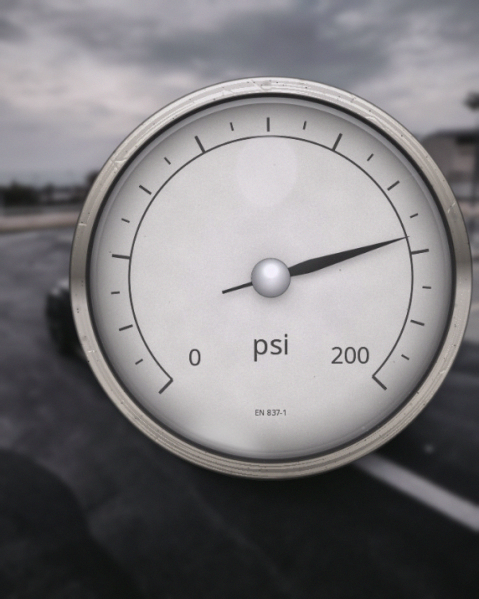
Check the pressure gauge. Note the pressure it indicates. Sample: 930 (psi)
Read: 155 (psi)
